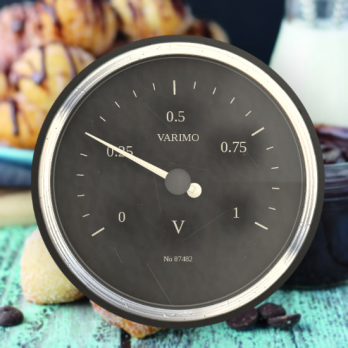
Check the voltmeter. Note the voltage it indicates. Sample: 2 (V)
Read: 0.25 (V)
